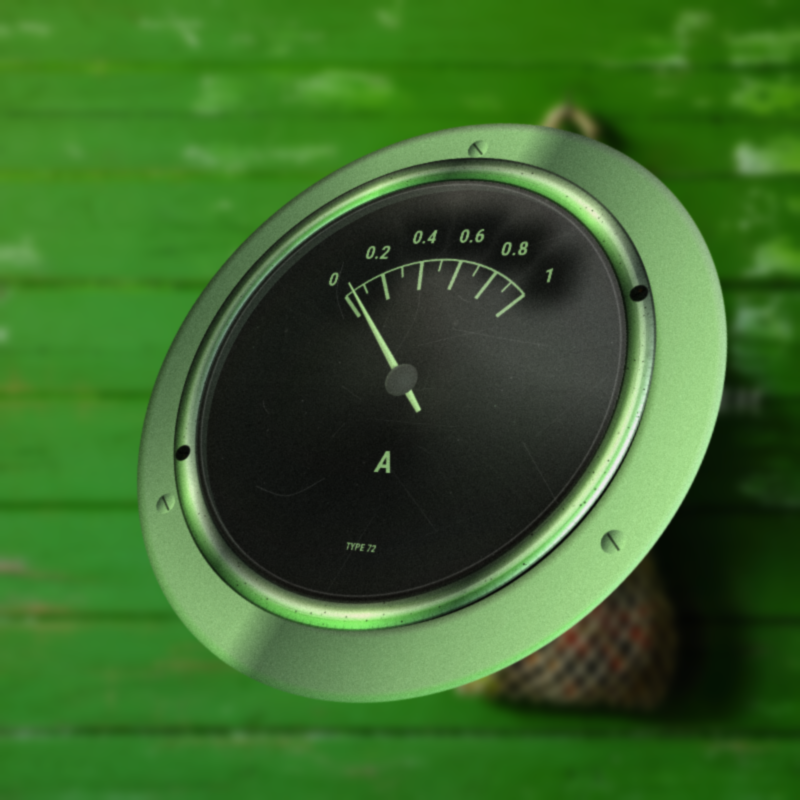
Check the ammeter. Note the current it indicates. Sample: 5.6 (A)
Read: 0.05 (A)
